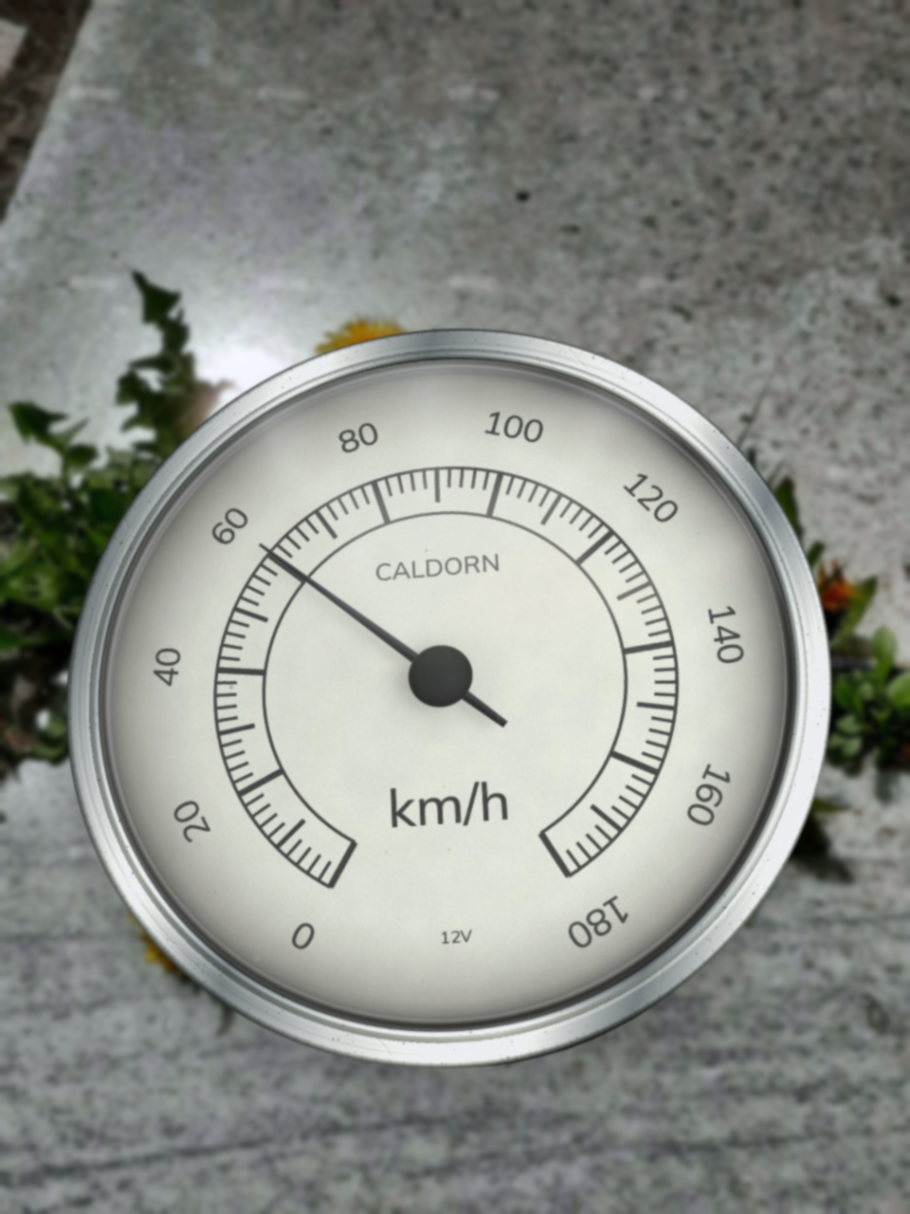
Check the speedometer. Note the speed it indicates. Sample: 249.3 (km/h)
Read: 60 (km/h)
